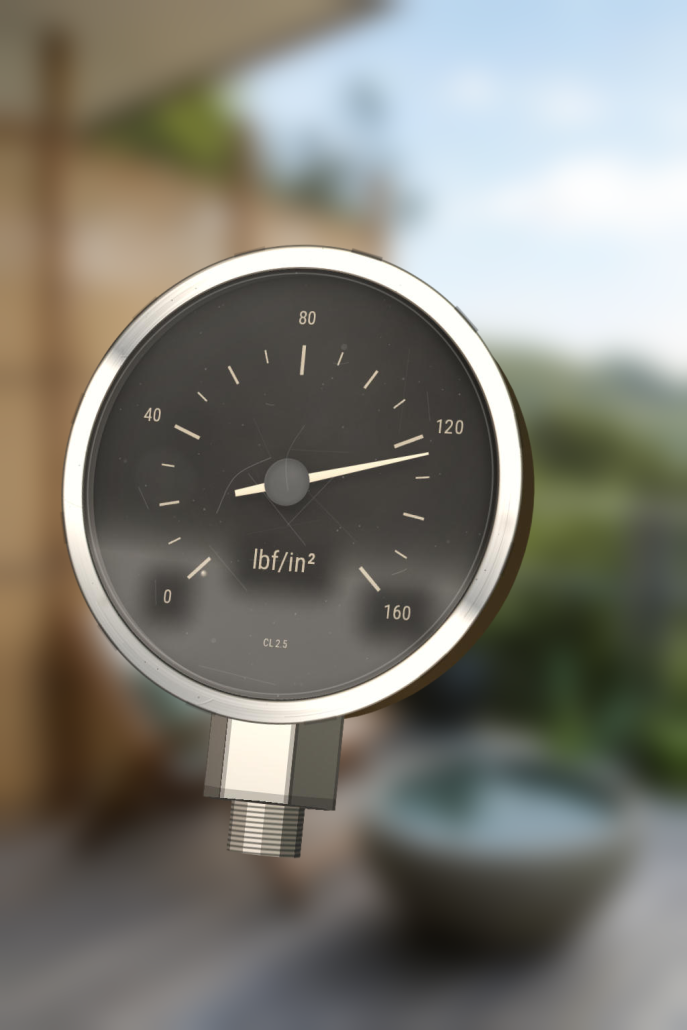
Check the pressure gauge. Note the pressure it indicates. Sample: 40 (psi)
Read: 125 (psi)
